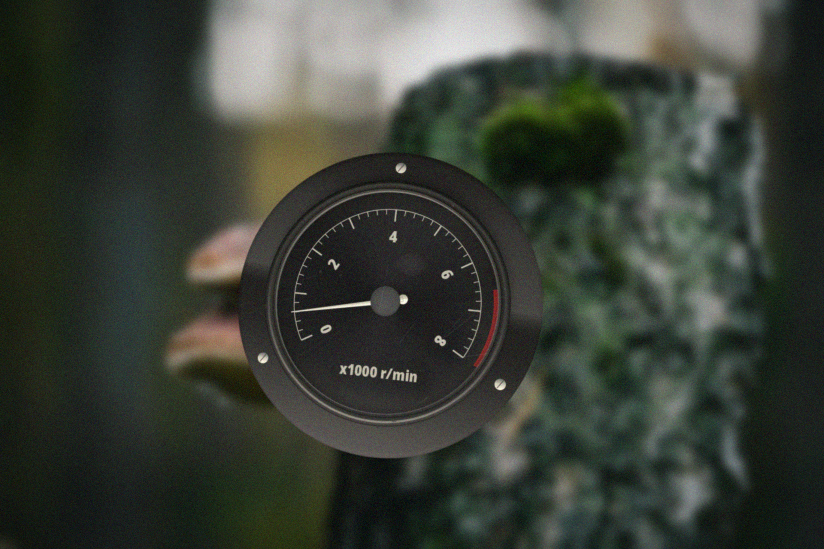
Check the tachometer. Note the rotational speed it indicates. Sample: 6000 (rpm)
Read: 600 (rpm)
